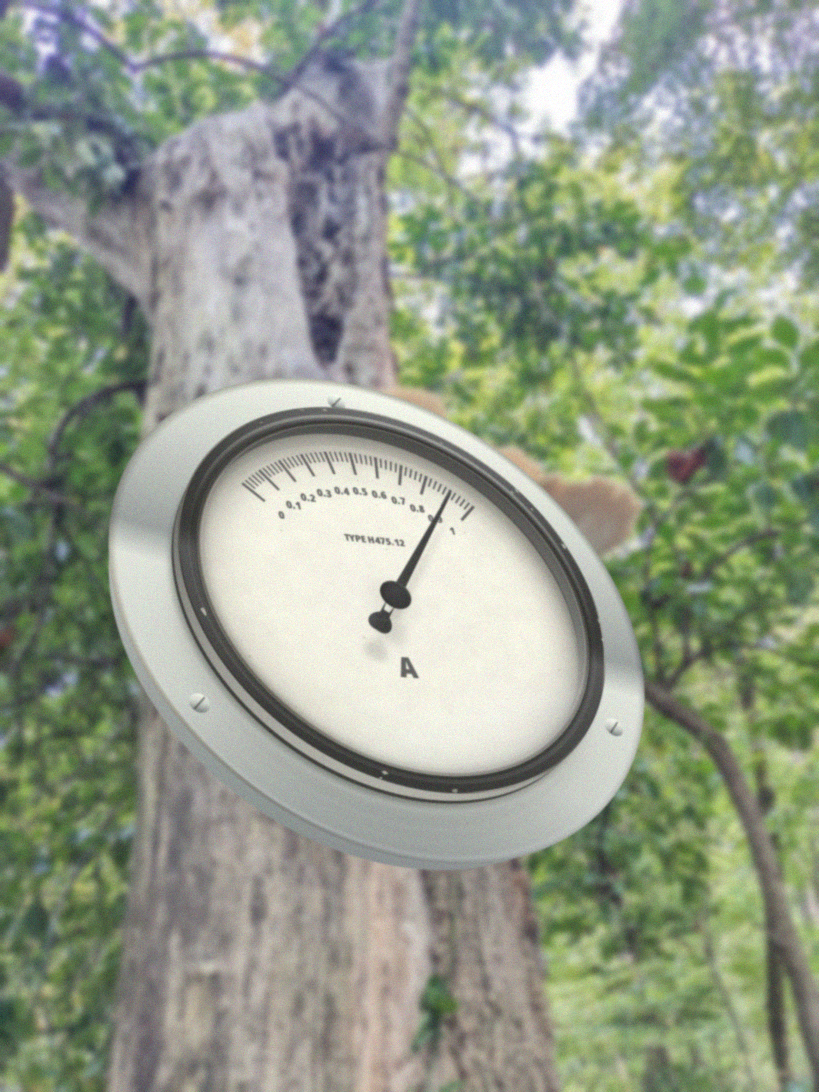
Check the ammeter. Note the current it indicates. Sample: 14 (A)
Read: 0.9 (A)
